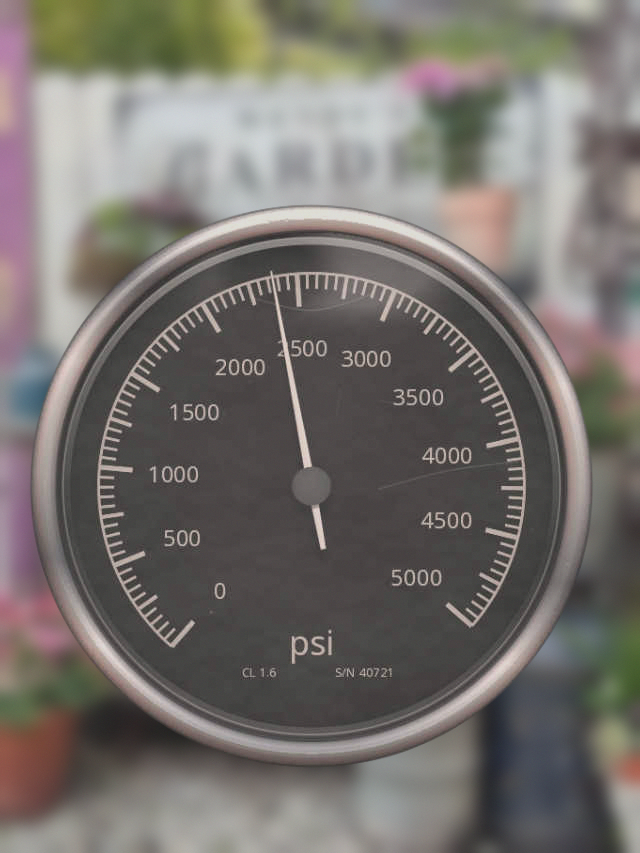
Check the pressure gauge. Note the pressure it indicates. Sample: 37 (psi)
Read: 2375 (psi)
